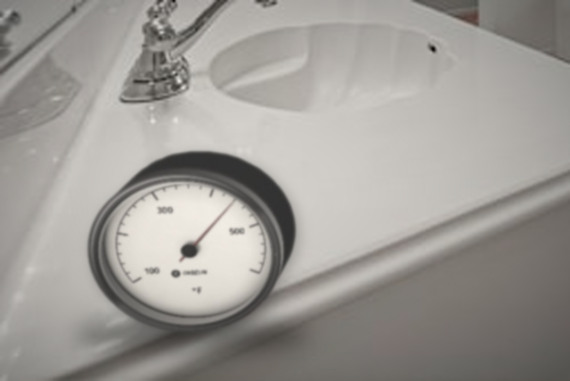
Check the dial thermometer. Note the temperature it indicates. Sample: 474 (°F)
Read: 440 (°F)
